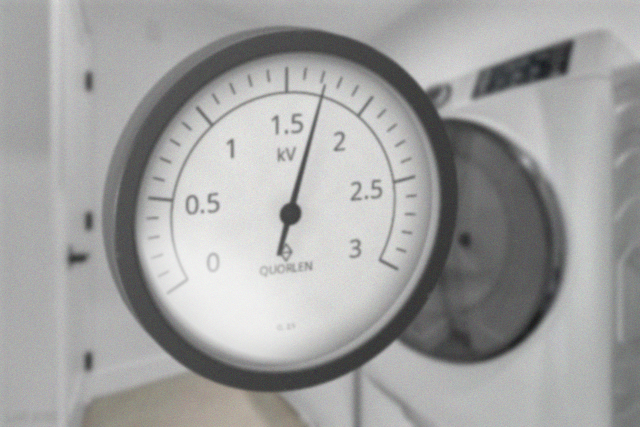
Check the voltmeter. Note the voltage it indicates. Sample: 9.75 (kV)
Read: 1.7 (kV)
